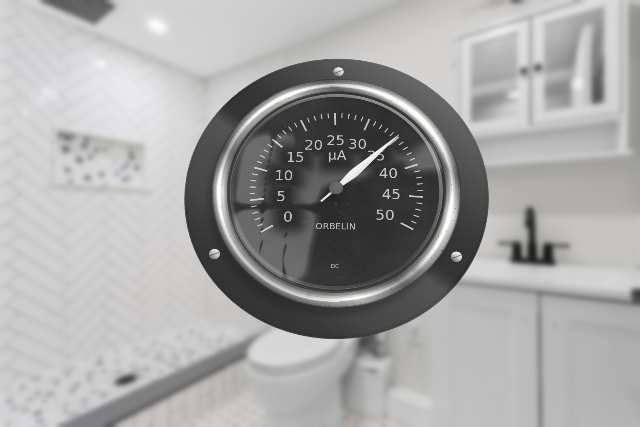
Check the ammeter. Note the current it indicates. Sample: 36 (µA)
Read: 35 (µA)
